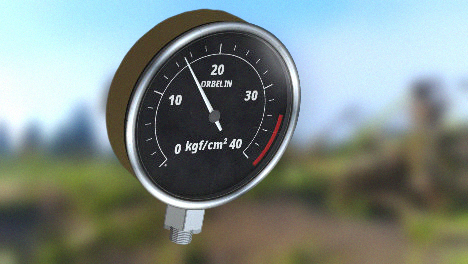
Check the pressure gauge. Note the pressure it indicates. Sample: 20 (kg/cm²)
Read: 15 (kg/cm²)
